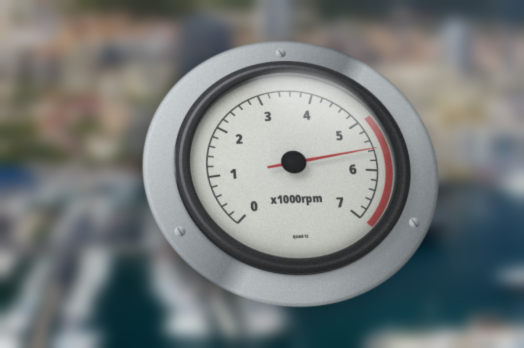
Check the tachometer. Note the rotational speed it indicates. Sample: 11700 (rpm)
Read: 5600 (rpm)
